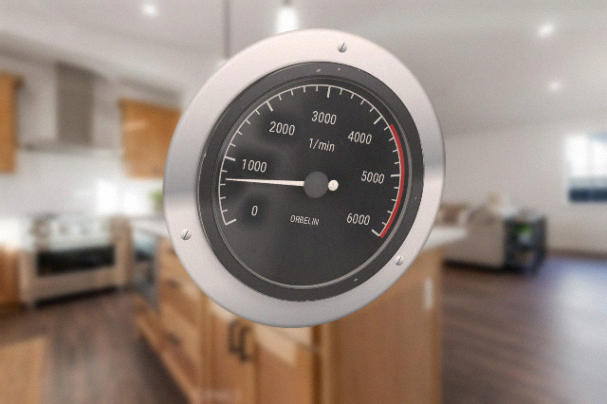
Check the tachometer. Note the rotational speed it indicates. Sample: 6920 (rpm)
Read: 700 (rpm)
